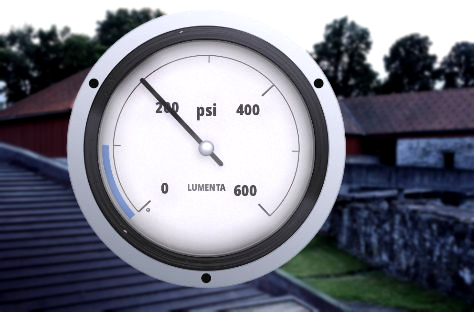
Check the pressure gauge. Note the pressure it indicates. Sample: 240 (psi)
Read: 200 (psi)
